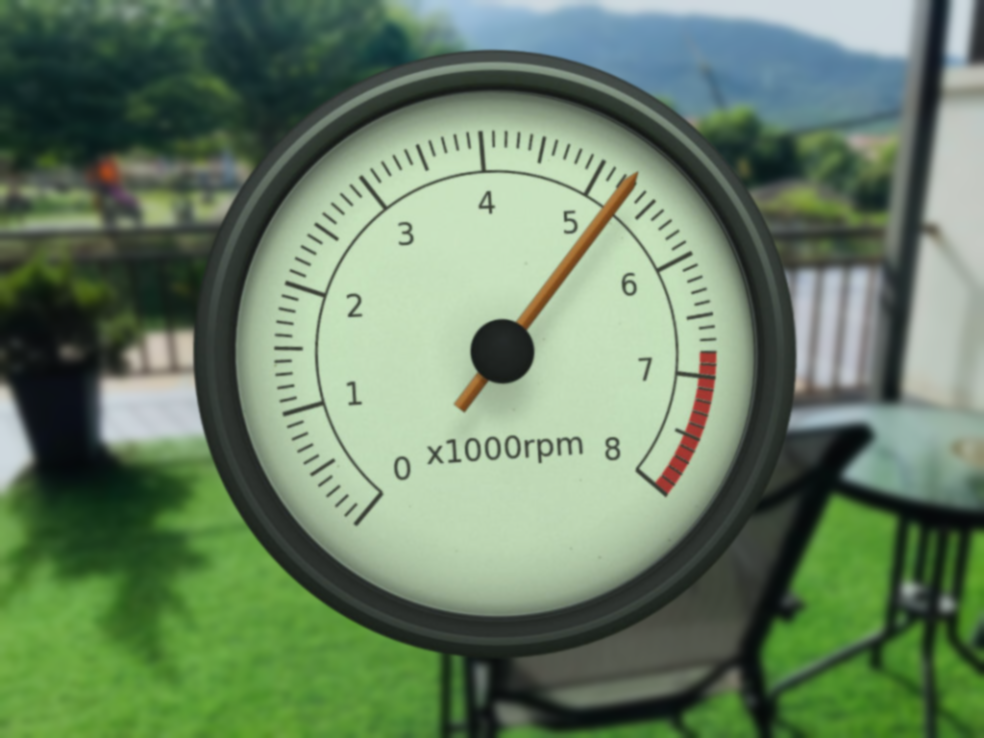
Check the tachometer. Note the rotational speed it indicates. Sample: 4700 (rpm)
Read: 5250 (rpm)
